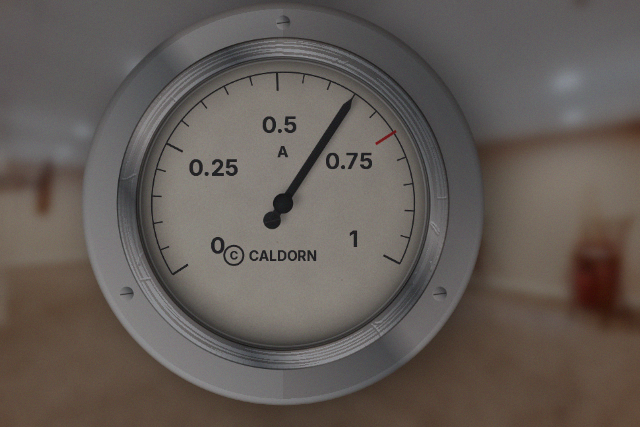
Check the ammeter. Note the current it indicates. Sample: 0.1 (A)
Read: 0.65 (A)
